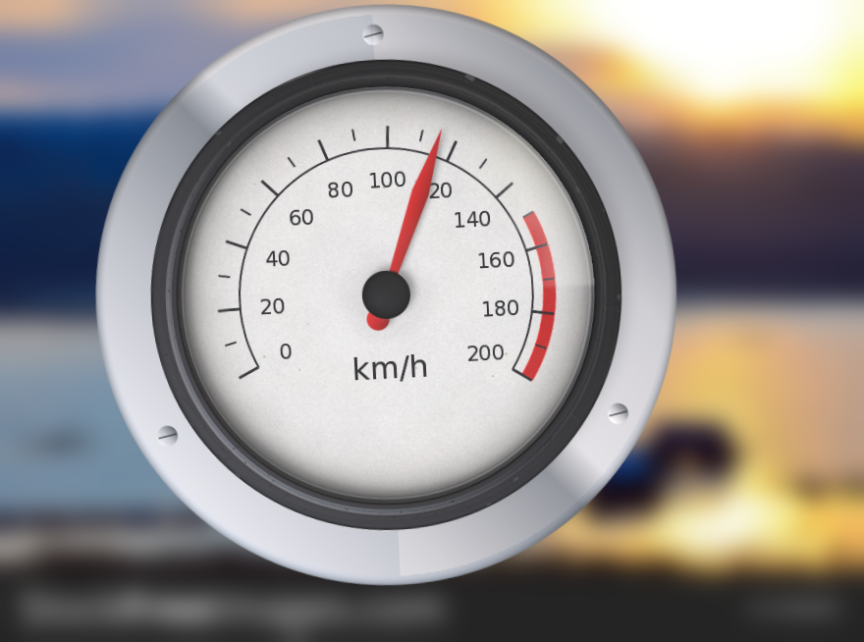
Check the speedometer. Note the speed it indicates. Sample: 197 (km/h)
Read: 115 (km/h)
